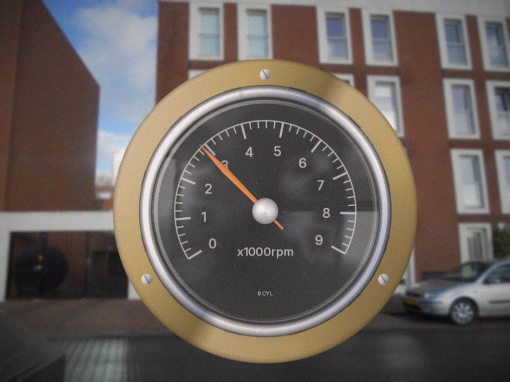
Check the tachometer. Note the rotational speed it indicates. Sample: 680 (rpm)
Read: 2900 (rpm)
